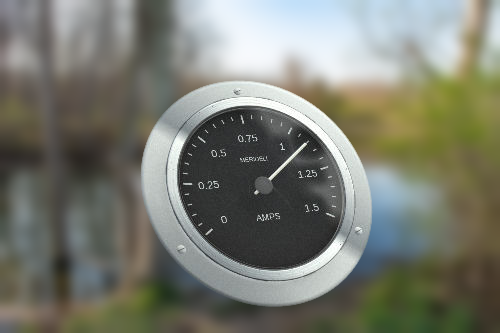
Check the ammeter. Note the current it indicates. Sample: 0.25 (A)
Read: 1.1 (A)
